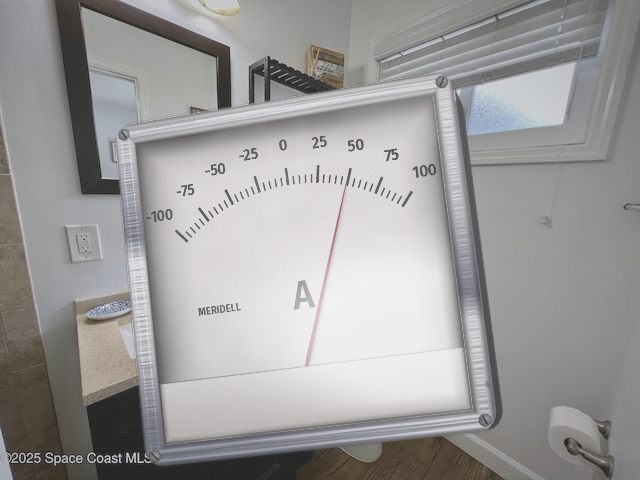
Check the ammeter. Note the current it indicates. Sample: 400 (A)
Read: 50 (A)
